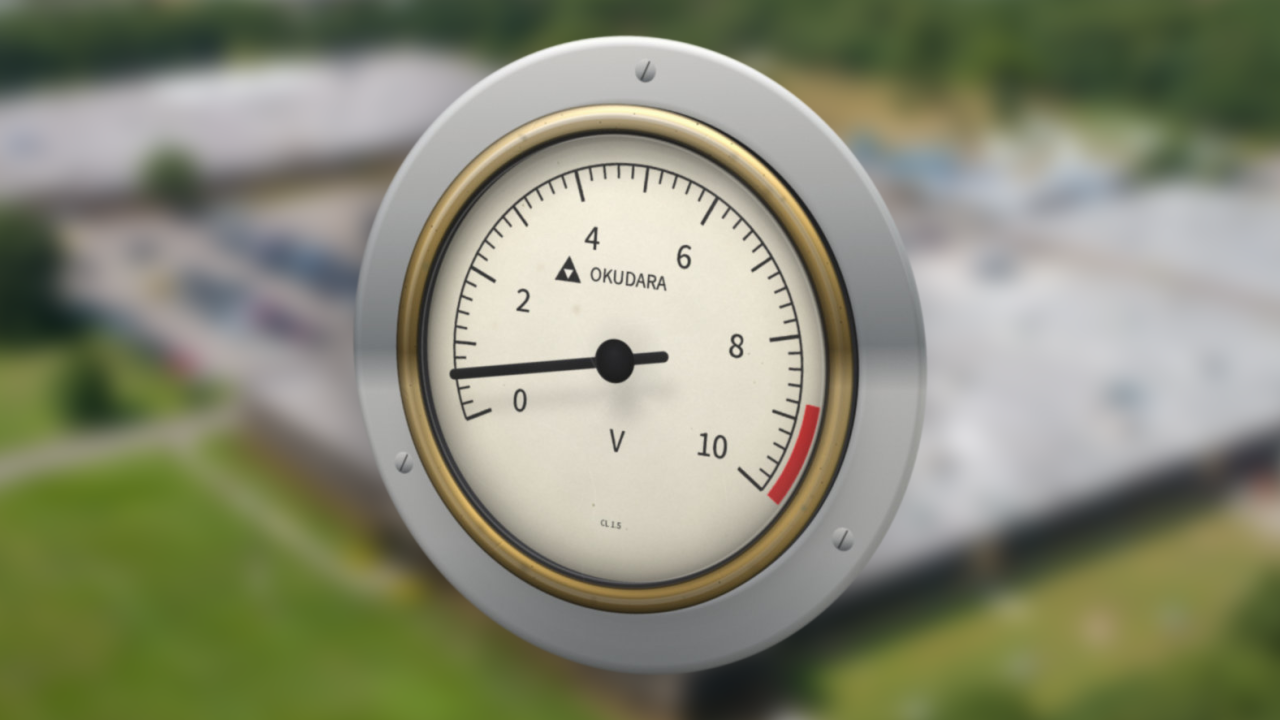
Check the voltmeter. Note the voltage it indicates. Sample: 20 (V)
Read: 0.6 (V)
